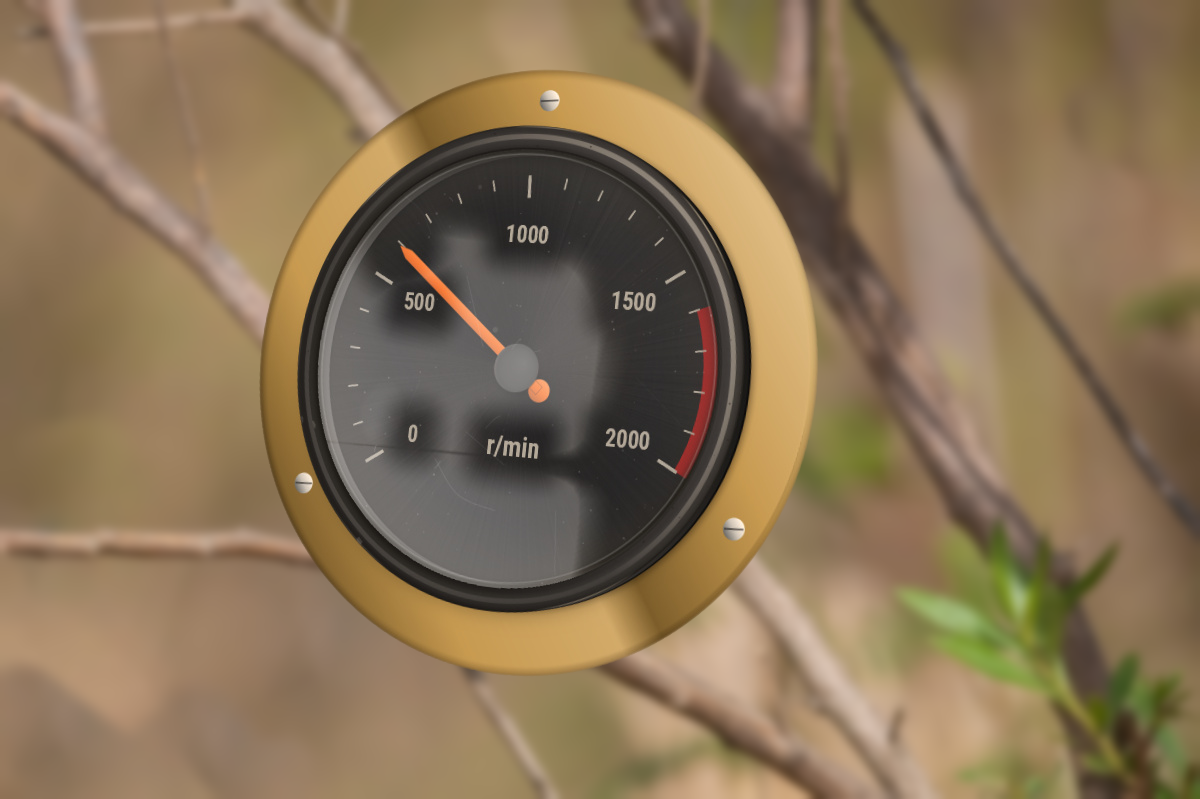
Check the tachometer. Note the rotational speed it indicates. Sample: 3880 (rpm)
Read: 600 (rpm)
